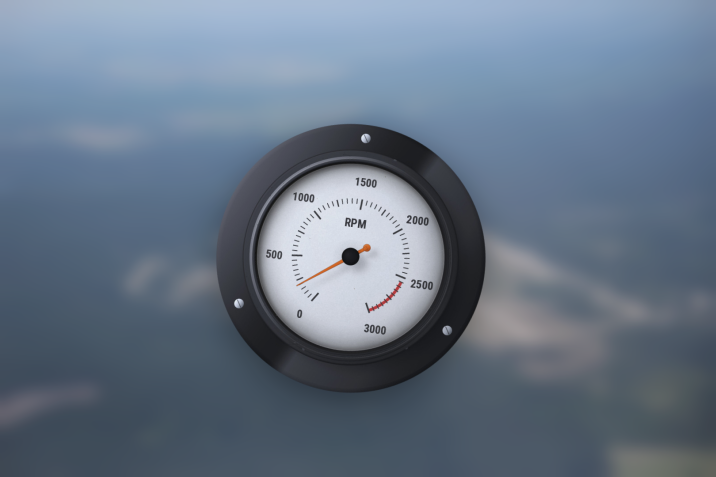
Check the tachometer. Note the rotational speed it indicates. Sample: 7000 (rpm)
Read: 200 (rpm)
